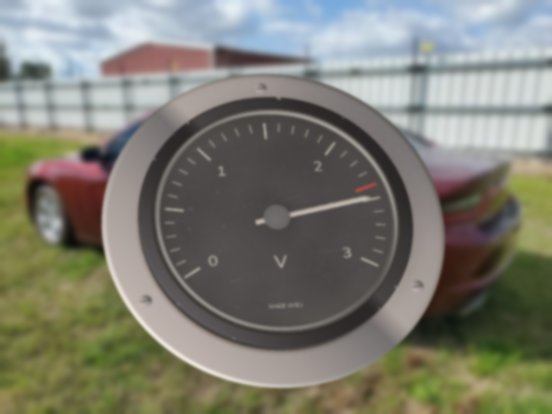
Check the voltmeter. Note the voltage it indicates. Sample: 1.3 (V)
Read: 2.5 (V)
